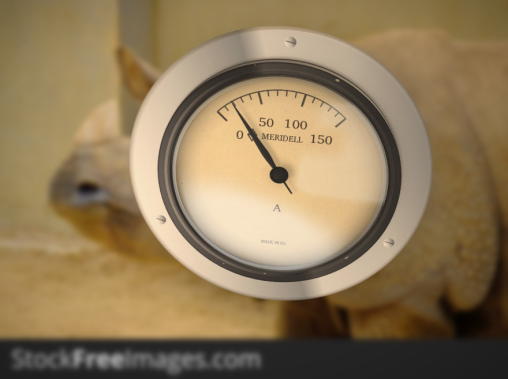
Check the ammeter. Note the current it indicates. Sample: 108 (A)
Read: 20 (A)
